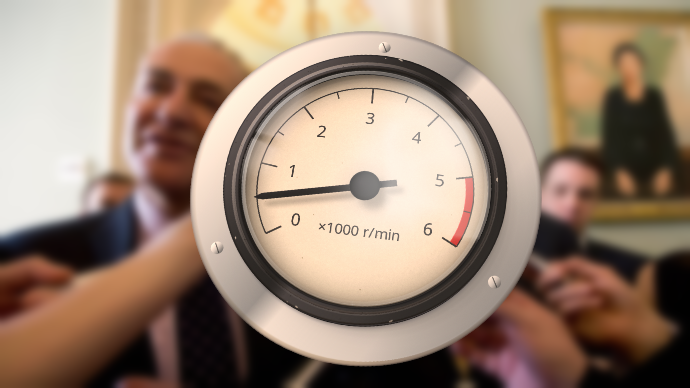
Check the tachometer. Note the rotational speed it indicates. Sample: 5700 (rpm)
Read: 500 (rpm)
